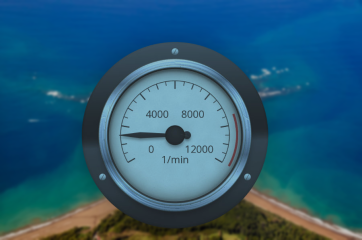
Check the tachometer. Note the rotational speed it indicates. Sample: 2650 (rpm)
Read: 1500 (rpm)
